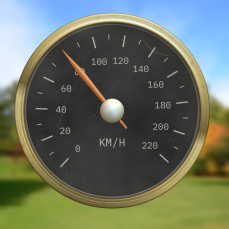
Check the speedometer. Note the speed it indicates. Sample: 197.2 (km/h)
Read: 80 (km/h)
